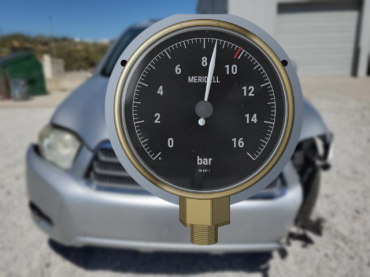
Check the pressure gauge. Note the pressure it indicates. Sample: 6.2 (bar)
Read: 8.6 (bar)
